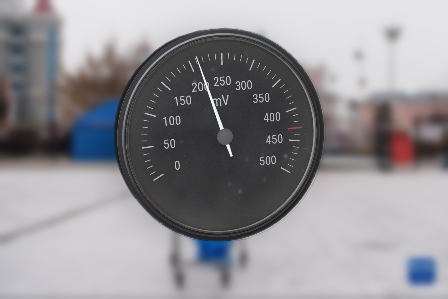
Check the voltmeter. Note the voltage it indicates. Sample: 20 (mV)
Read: 210 (mV)
